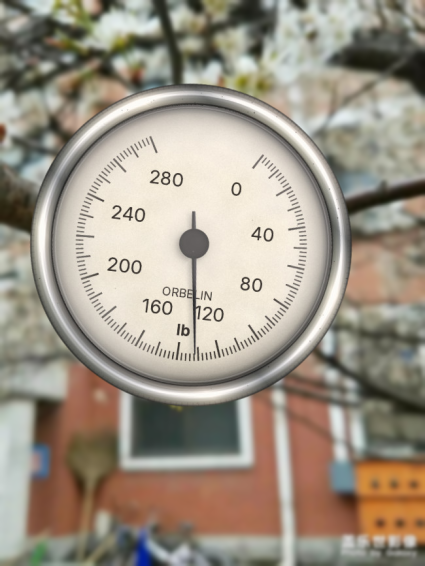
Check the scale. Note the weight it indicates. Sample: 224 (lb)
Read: 132 (lb)
